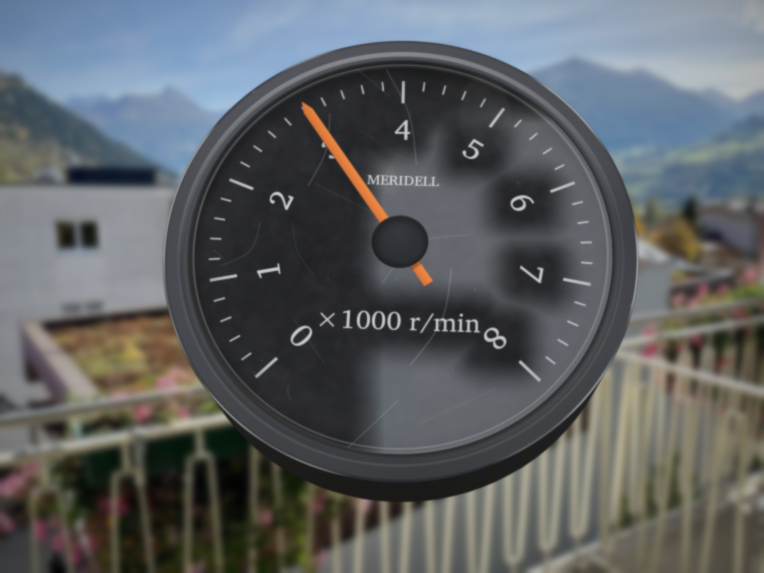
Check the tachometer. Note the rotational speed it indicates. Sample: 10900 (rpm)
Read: 3000 (rpm)
